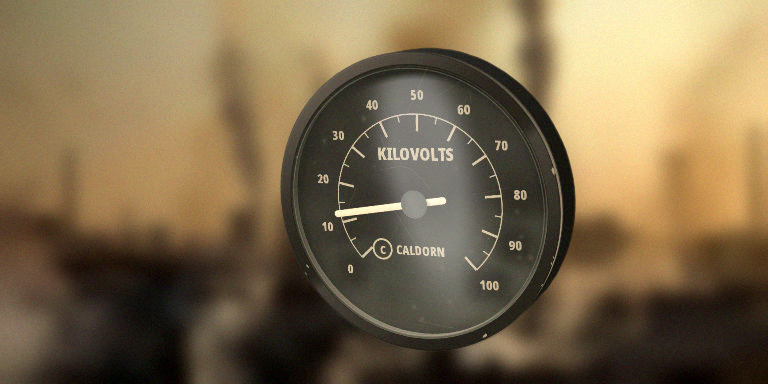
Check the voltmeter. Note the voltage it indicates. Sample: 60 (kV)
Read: 12.5 (kV)
